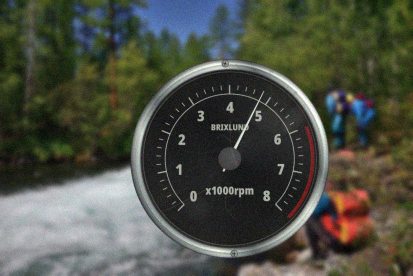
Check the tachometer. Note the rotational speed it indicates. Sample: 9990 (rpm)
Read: 4800 (rpm)
